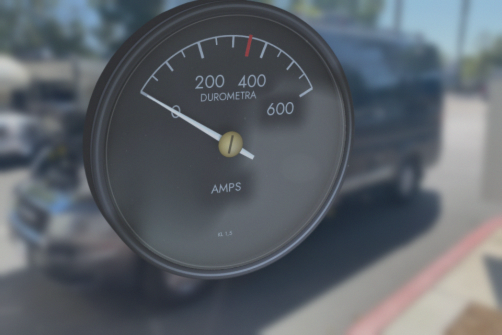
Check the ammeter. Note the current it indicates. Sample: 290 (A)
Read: 0 (A)
